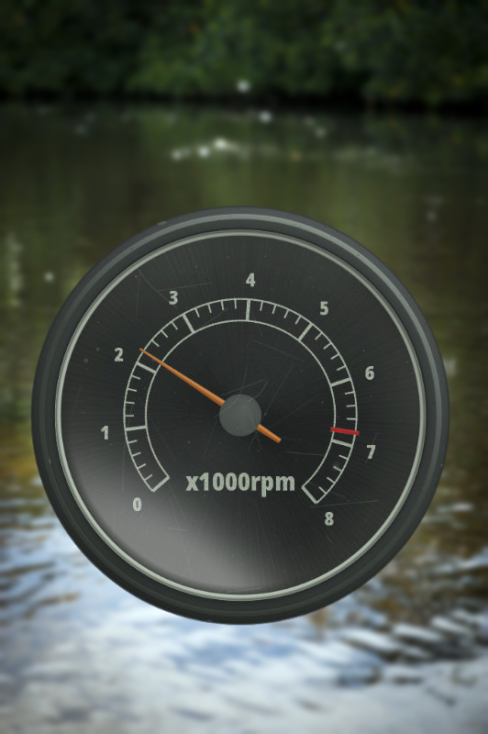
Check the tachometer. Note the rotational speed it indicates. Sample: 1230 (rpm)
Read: 2200 (rpm)
